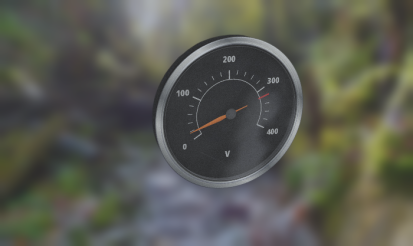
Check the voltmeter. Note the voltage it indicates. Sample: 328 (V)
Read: 20 (V)
